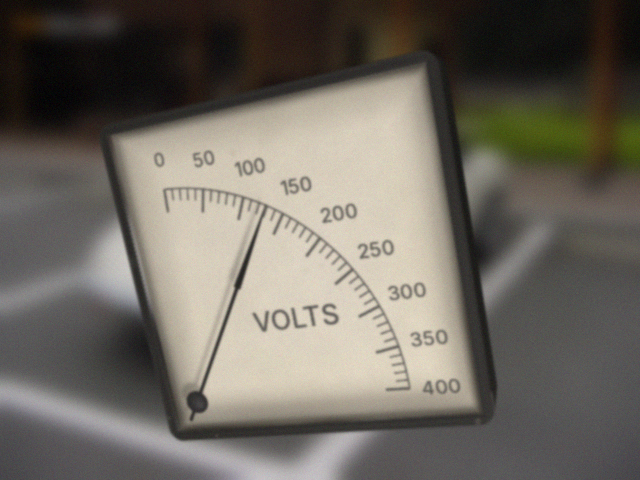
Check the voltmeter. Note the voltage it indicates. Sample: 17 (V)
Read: 130 (V)
